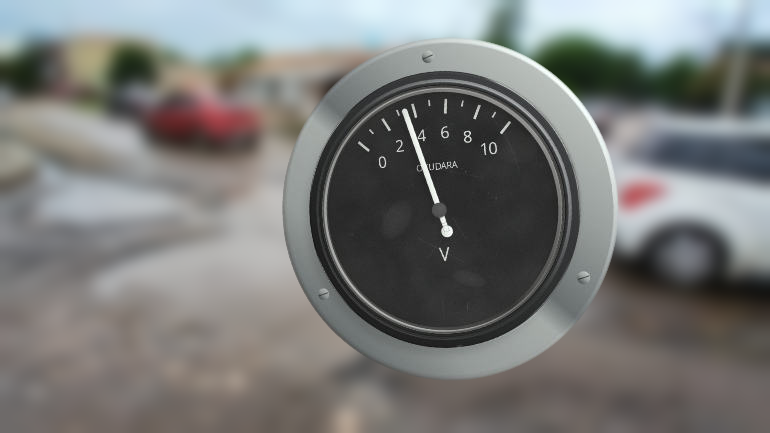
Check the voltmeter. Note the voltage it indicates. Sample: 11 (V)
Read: 3.5 (V)
